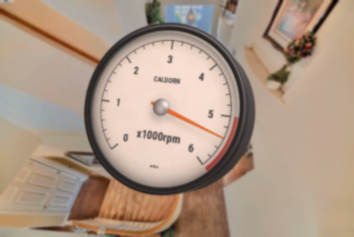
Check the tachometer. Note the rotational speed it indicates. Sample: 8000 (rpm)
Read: 5400 (rpm)
